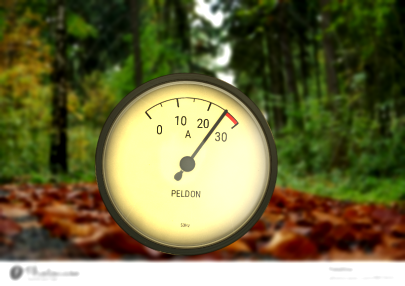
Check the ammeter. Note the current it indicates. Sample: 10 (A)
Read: 25 (A)
